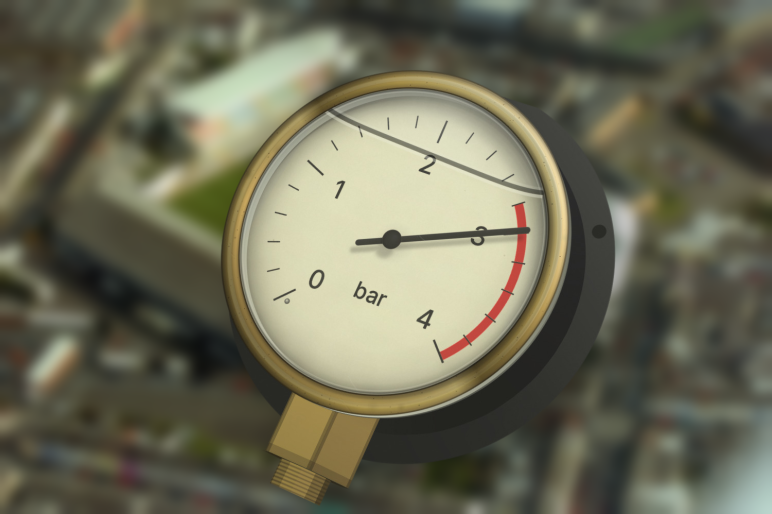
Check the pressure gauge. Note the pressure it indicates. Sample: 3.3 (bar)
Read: 3 (bar)
